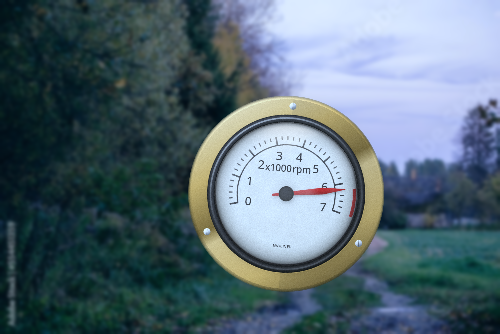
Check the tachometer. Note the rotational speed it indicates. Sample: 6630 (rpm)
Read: 6200 (rpm)
